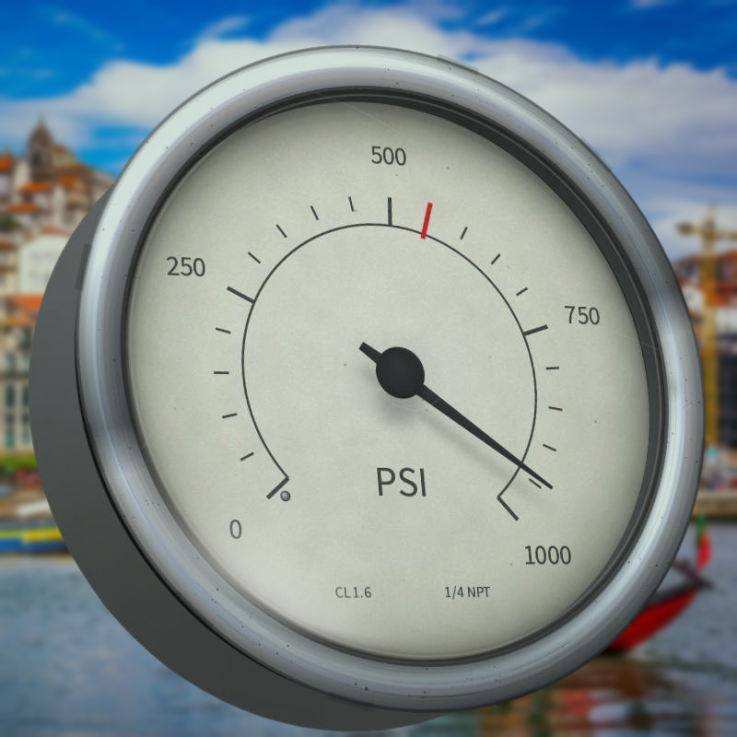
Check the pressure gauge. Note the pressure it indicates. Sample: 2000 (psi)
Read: 950 (psi)
